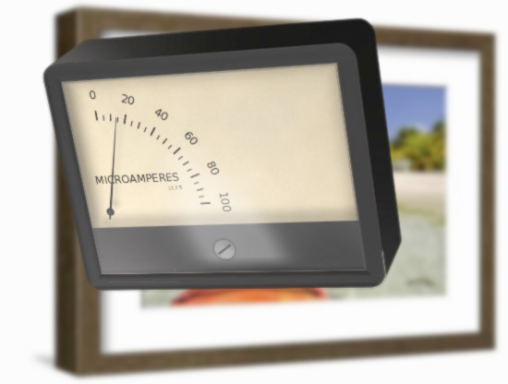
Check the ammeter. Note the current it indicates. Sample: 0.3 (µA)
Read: 15 (µA)
